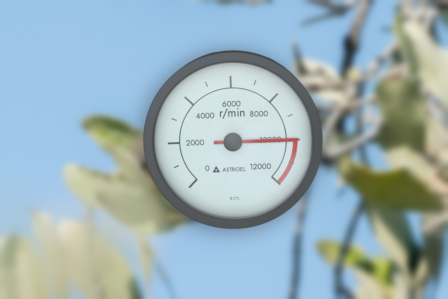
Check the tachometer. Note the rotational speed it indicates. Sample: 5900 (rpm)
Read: 10000 (rpm)
